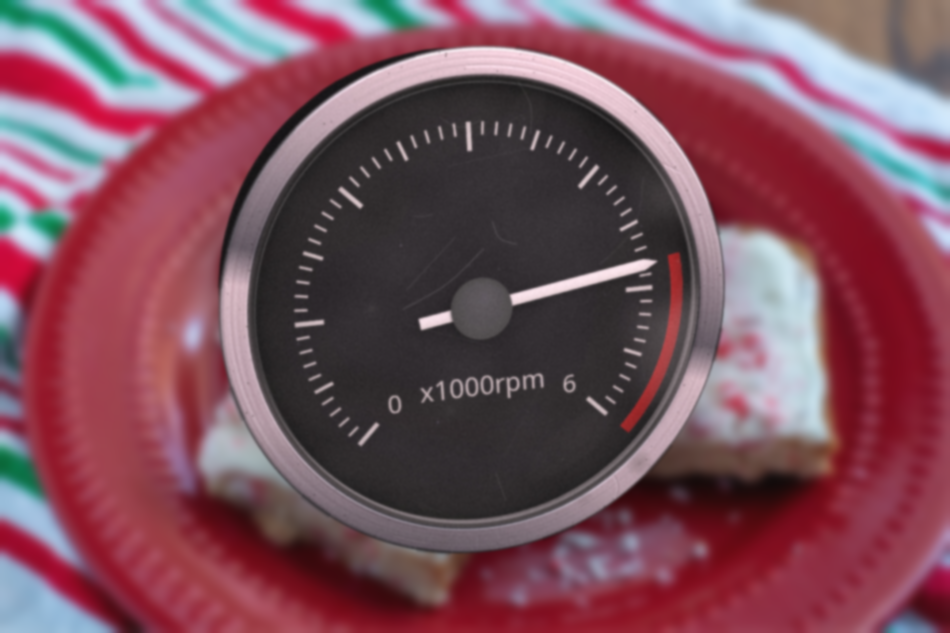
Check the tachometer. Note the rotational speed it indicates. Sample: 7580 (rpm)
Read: 4800 (rpm)
